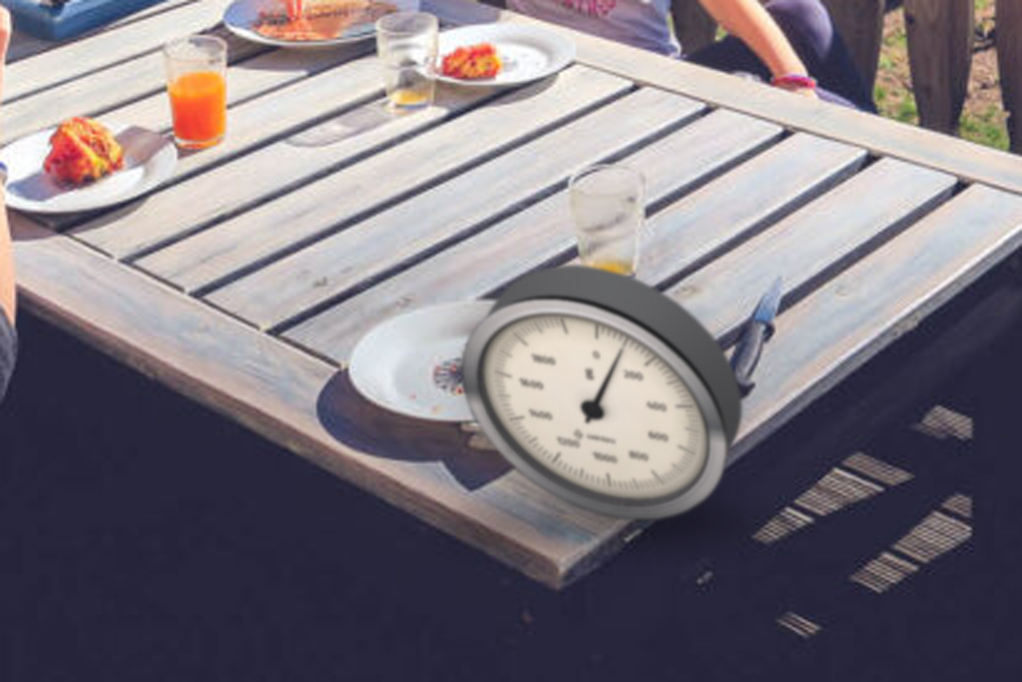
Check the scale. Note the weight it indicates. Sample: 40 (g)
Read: 100 (g)
